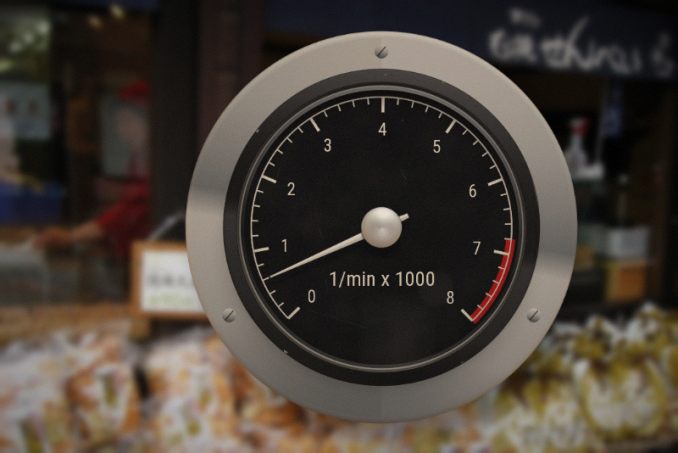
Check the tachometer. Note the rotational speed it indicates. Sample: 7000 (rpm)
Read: 600 (rpm)
